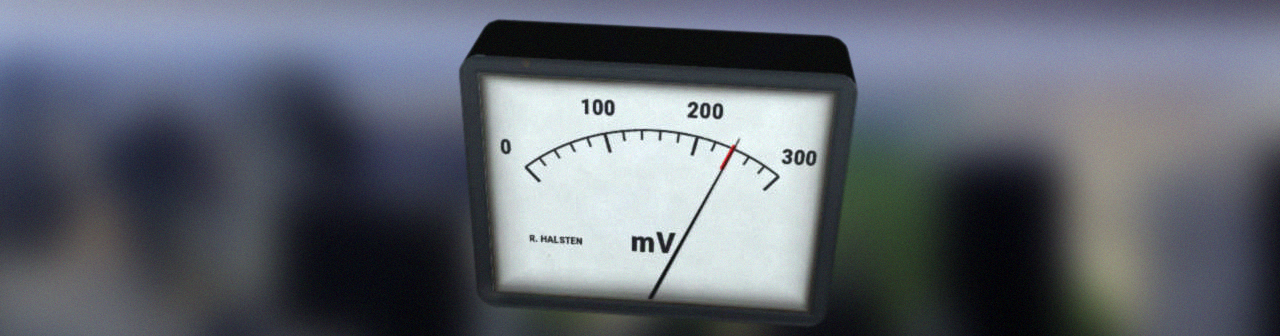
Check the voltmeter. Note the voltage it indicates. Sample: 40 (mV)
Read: 240 (mV)
